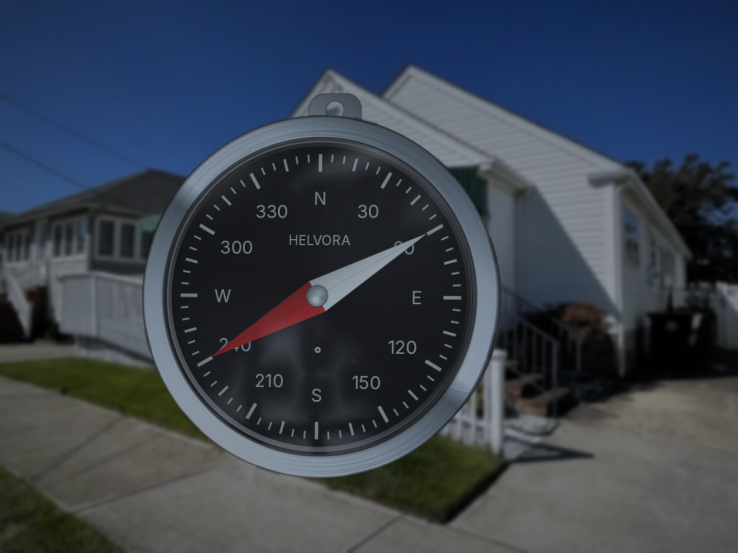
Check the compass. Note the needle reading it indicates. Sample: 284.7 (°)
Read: 240 (°)
